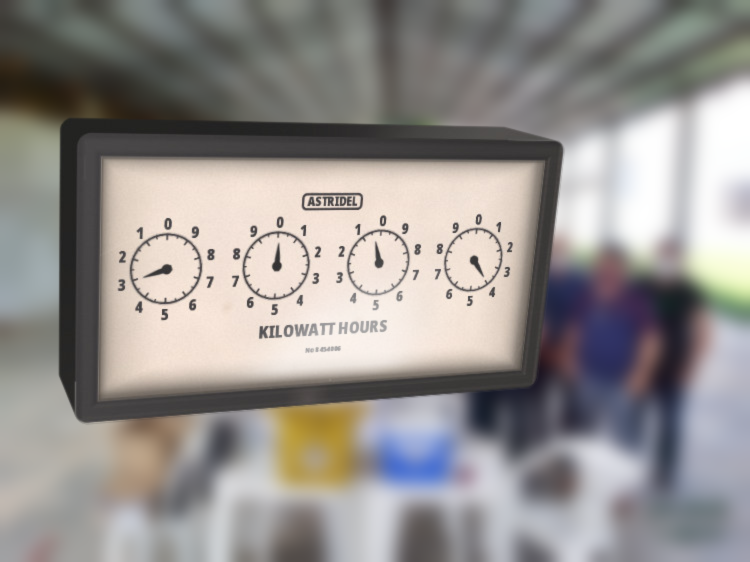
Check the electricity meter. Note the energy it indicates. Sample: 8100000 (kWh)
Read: 3004 (kWh)
